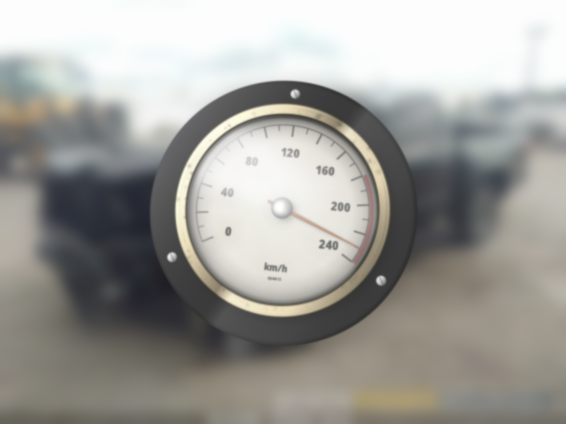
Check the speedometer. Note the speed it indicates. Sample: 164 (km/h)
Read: 230 (km/h)
